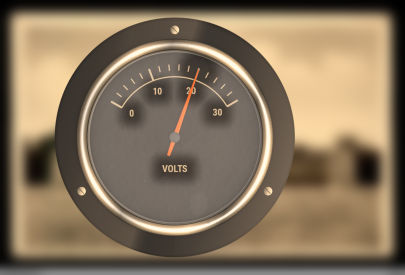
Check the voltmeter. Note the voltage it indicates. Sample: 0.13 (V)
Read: 20 (V)
